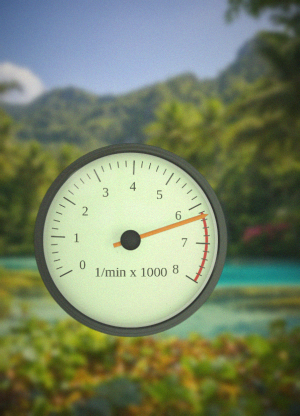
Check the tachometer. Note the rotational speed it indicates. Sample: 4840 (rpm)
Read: 6300 (rpm)
